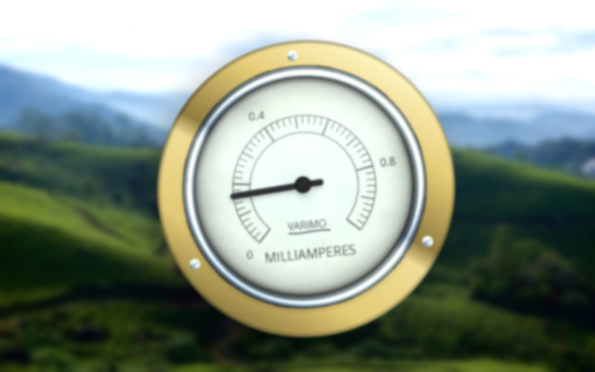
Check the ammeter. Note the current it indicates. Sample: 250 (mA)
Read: 0.16 (mA)
